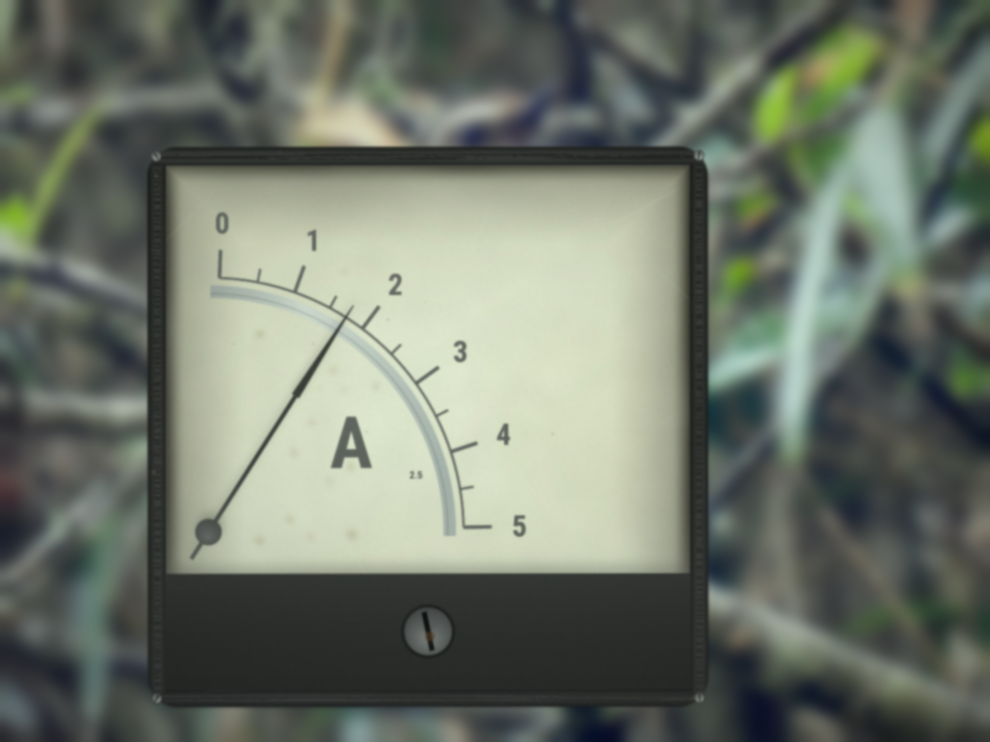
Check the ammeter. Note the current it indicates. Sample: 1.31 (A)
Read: 1.75 (A)
